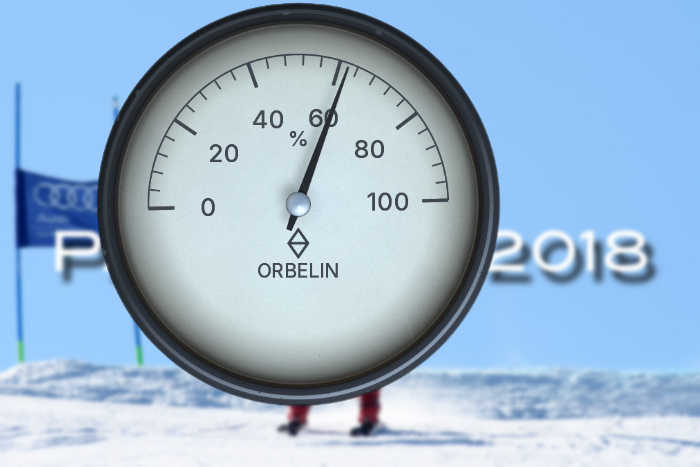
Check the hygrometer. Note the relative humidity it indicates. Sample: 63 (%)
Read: 62 (%)
